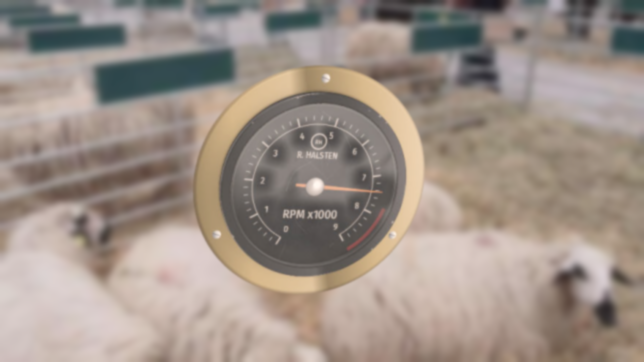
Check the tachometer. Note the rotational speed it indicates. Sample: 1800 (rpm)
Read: 7400 (rpm)
